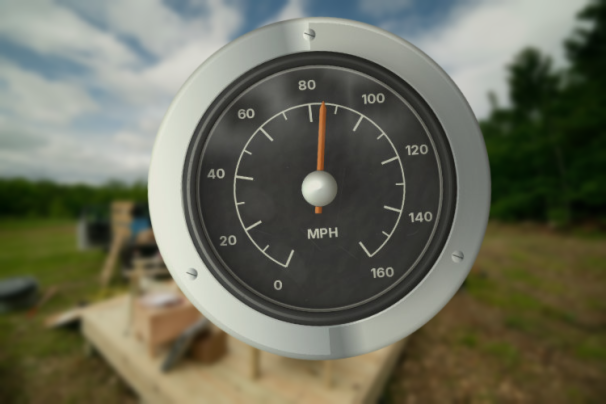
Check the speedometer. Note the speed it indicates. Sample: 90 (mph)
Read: 85 (mph)
